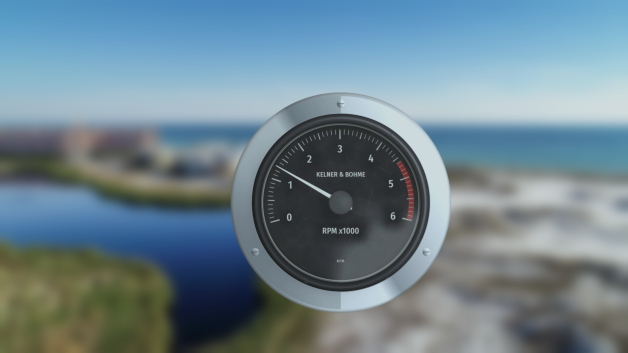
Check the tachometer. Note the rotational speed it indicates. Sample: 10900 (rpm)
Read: 1300 (rpm)
